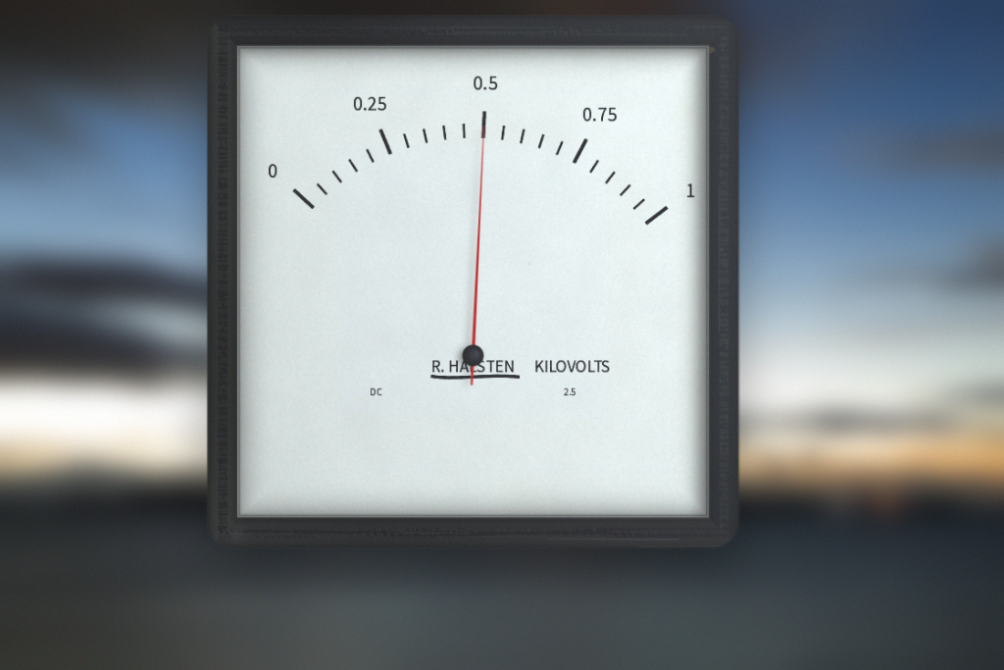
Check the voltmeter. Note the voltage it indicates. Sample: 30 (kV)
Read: 0.5 (kV)
